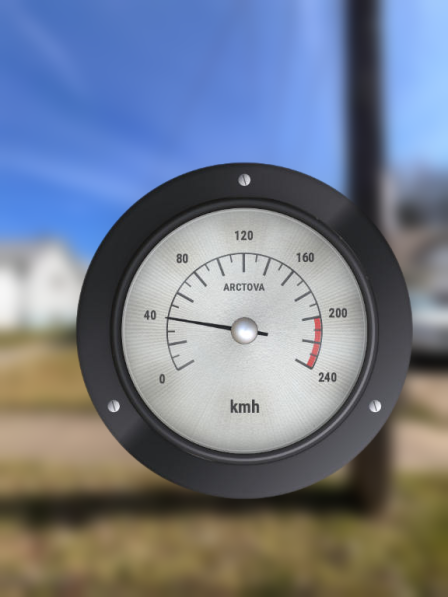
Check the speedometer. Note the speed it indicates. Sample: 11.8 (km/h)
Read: 40 (km/h)
